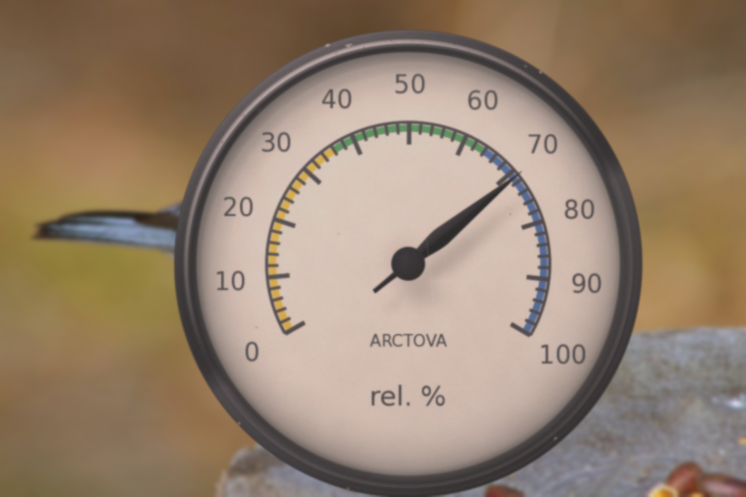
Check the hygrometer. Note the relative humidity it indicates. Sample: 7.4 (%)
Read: 71 (%)
